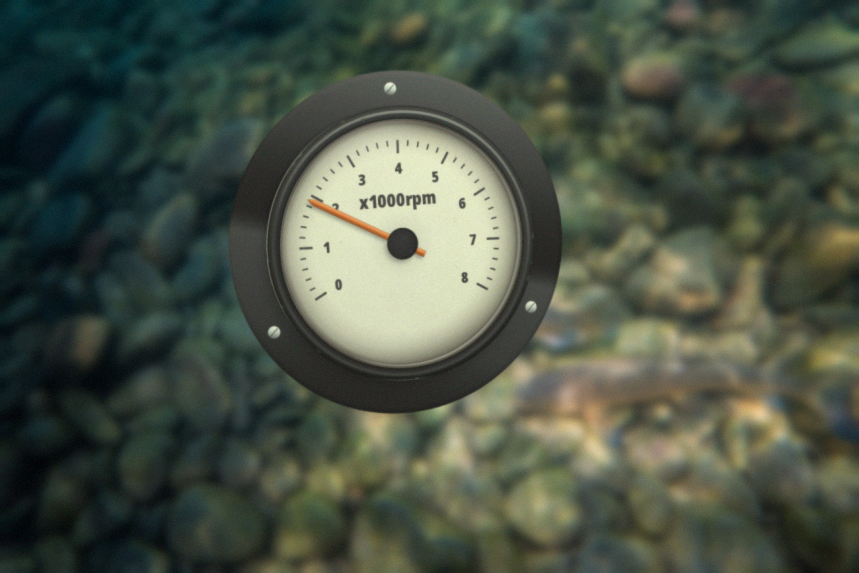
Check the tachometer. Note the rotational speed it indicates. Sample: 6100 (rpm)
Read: 1900 (rpm)
